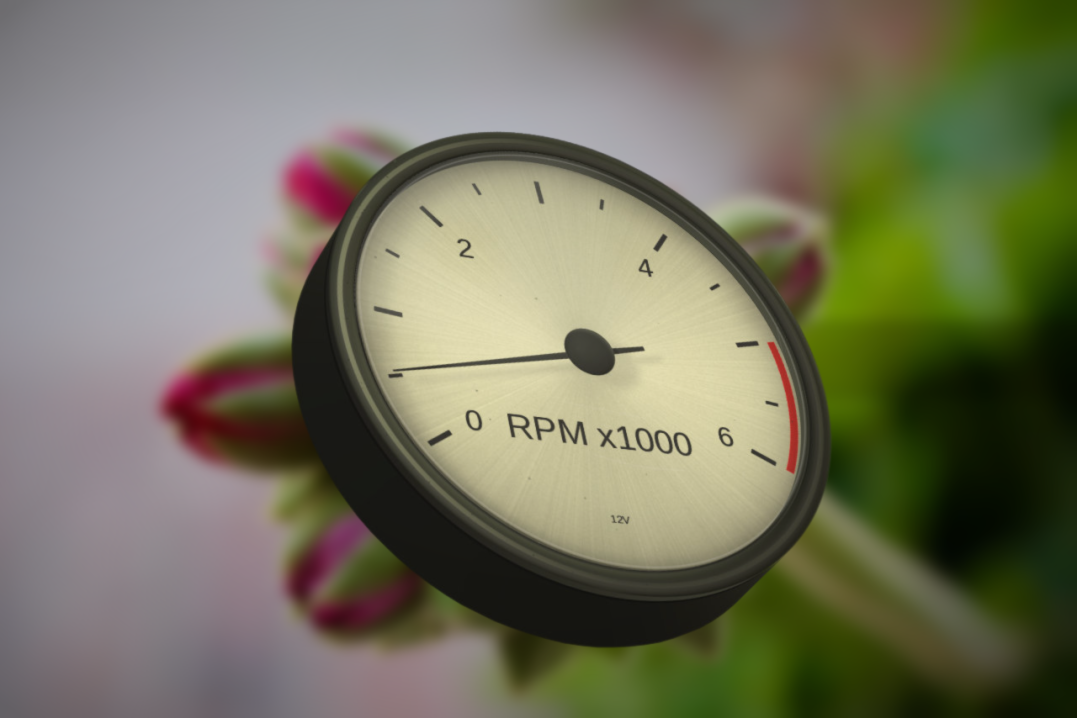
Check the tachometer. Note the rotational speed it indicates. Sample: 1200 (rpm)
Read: 500 (rpm)
